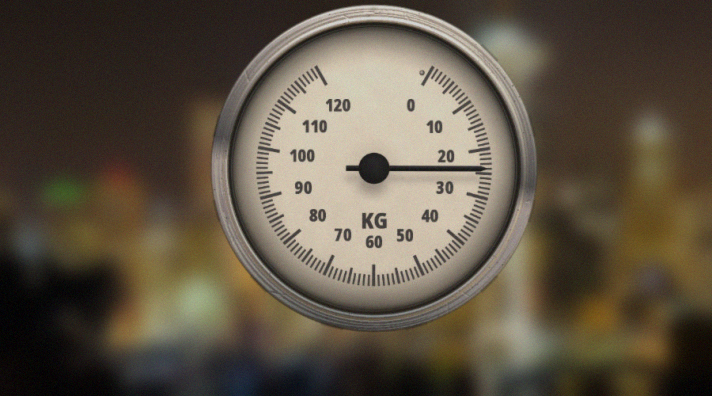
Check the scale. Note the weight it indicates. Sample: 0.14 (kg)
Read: 24 (kg)
